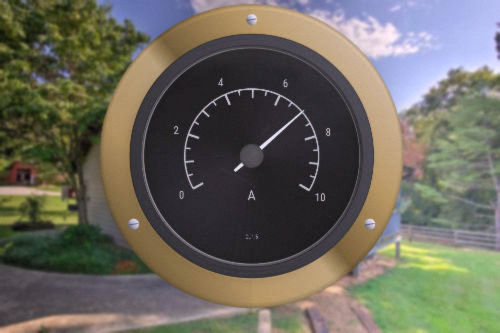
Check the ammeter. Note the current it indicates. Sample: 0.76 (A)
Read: 7 (A)
